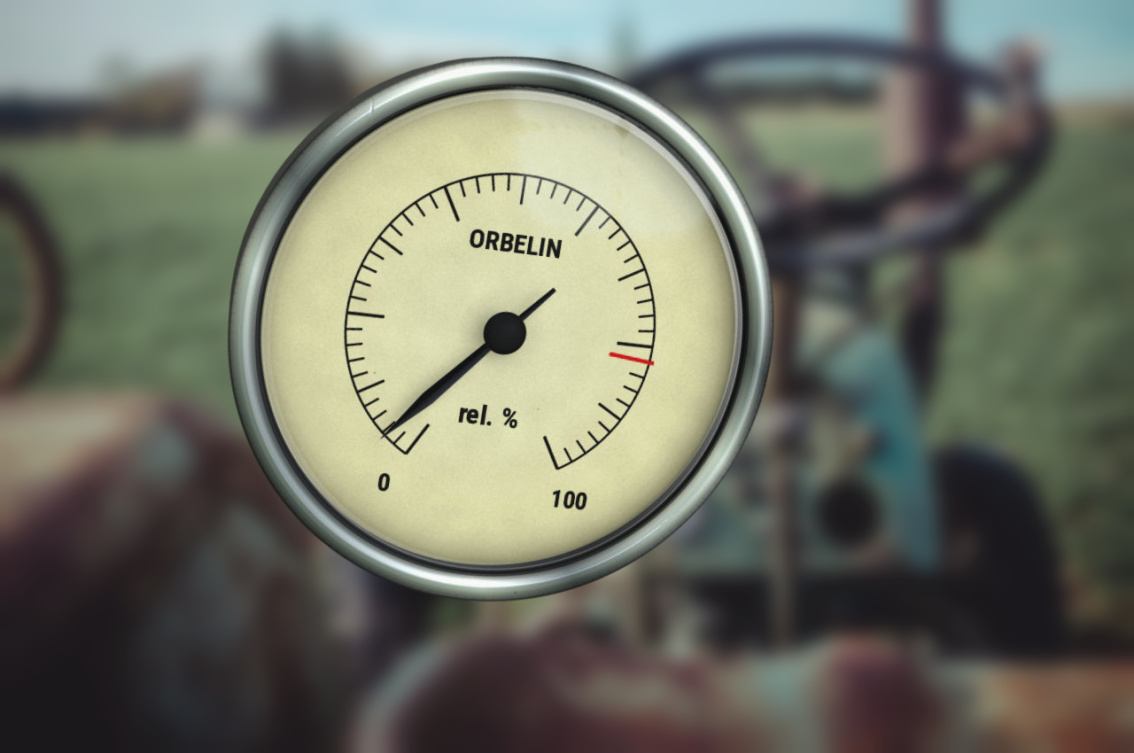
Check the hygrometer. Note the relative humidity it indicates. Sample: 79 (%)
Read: 4 (%)
